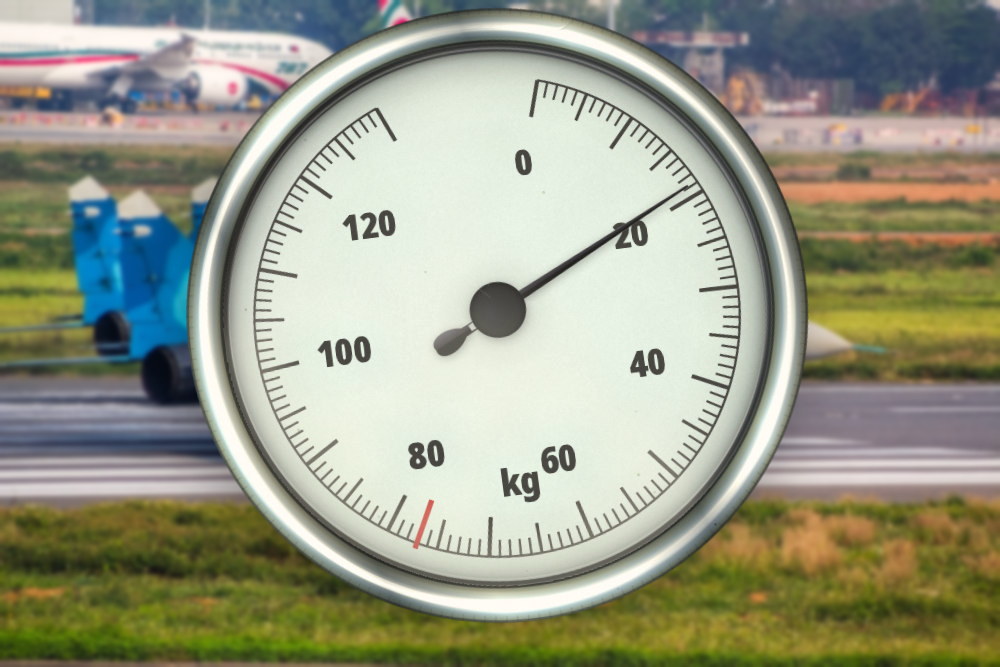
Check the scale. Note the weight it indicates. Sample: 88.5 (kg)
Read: 19 (kg)
